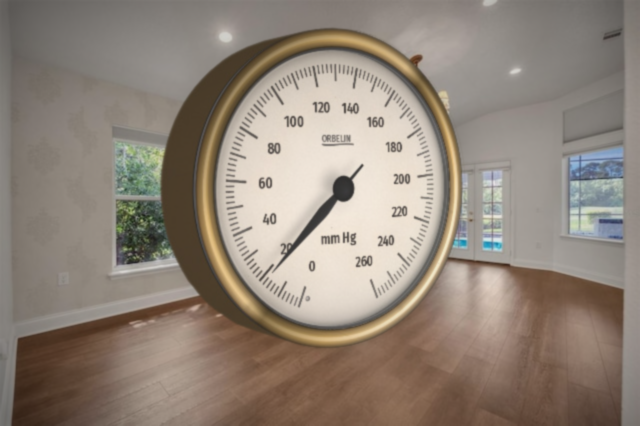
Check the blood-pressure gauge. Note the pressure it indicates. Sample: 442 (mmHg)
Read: 20 (mmHg)
